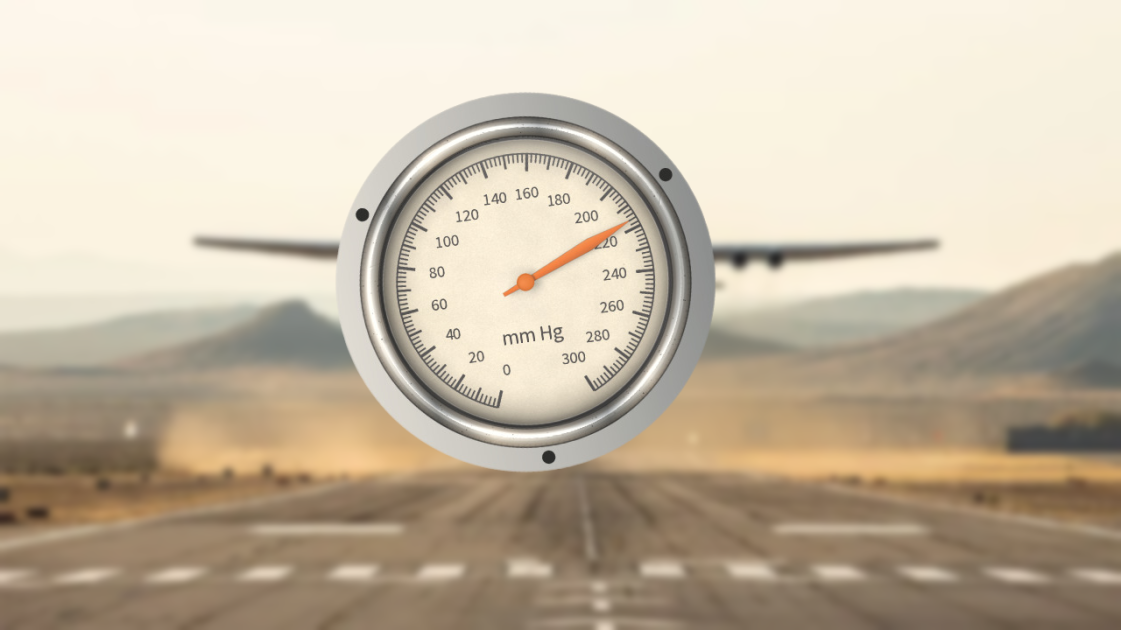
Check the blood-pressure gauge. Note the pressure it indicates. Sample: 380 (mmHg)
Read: 216 (mmHg)
